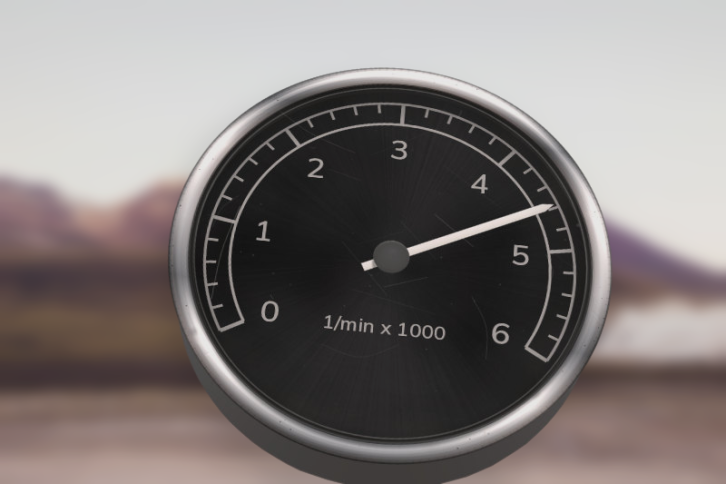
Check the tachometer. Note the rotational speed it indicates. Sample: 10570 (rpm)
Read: 4600 (rpm)
